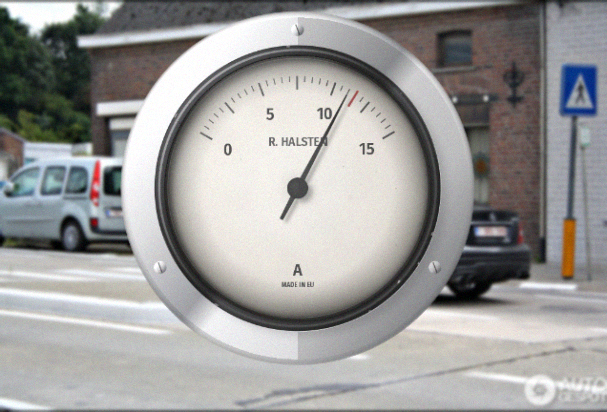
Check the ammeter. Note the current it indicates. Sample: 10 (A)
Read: 11 (A)
